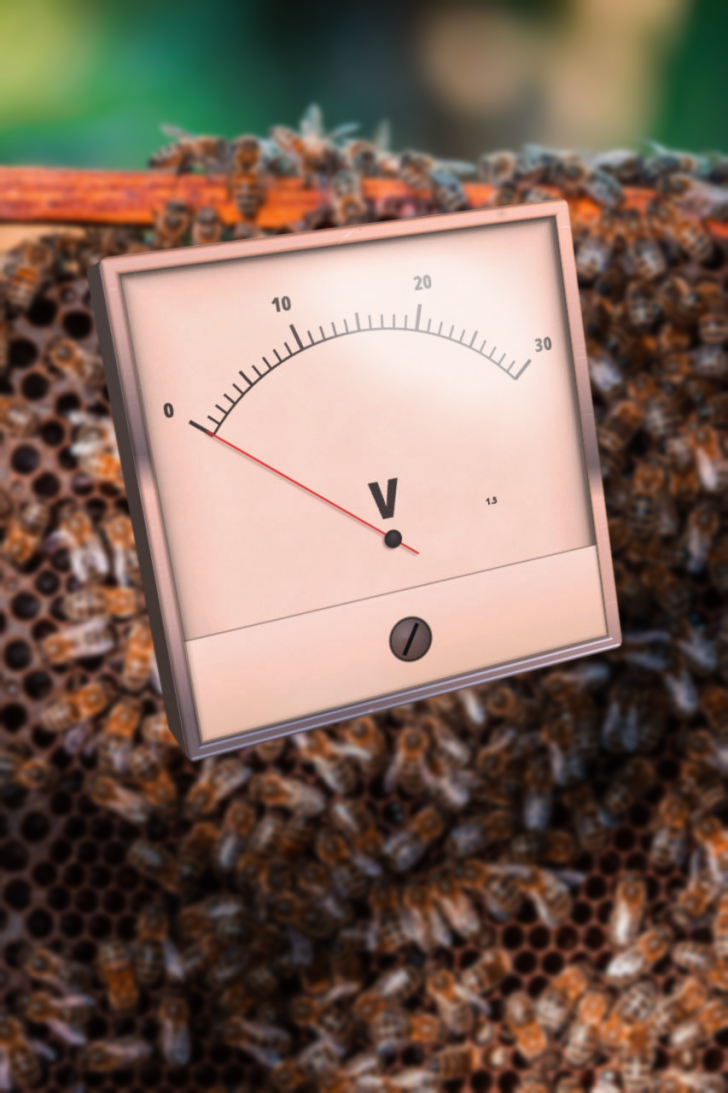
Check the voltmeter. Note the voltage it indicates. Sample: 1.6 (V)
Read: 0 (V)
